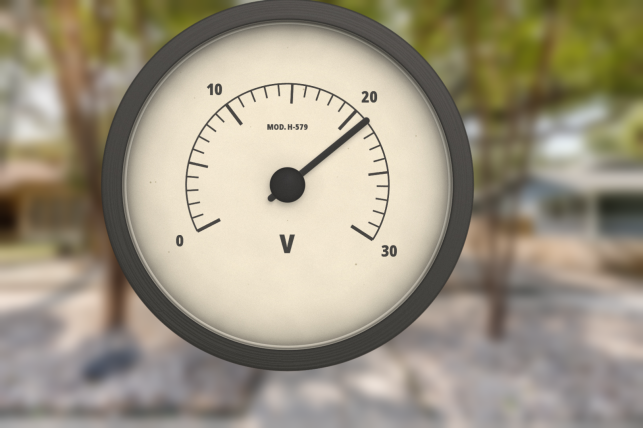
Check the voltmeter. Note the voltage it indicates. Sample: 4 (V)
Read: 21 (V)
